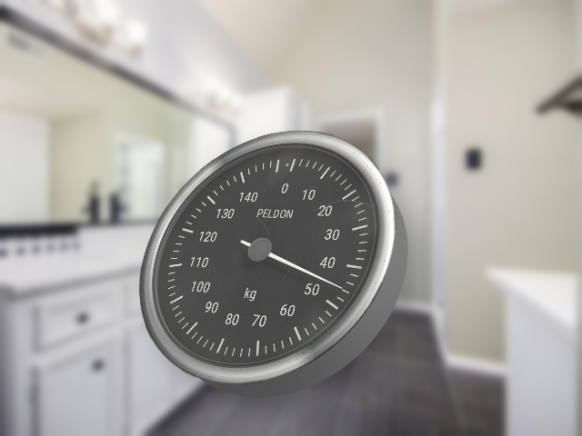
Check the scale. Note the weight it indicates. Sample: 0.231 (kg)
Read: 46 (kg)
